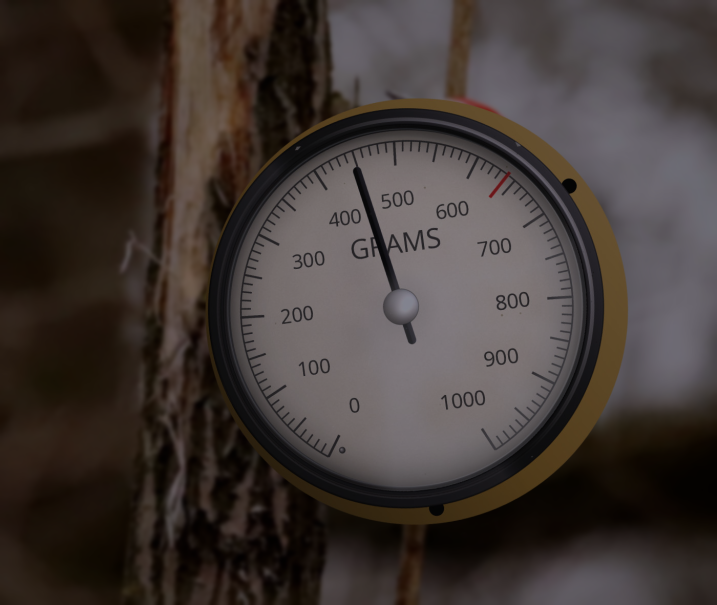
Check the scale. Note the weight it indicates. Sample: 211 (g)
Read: 450 (g)
